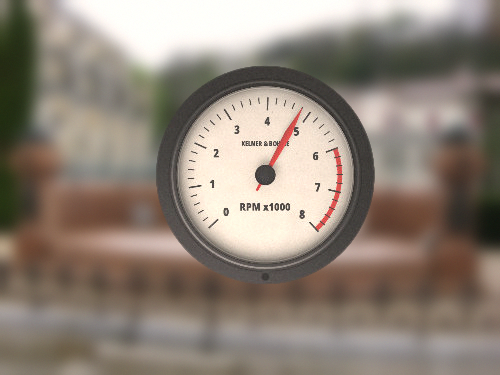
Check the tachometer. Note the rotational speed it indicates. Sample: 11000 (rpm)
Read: 4800 (rpm)
